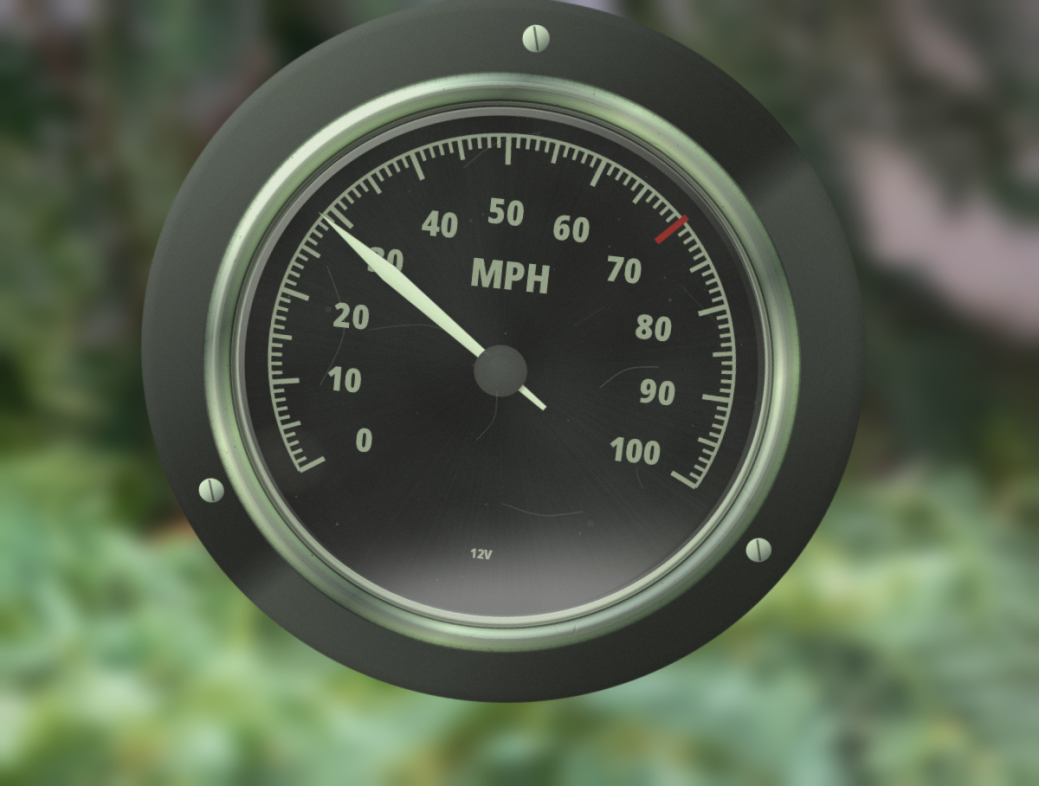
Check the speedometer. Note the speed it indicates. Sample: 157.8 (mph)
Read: 29 (mph)
